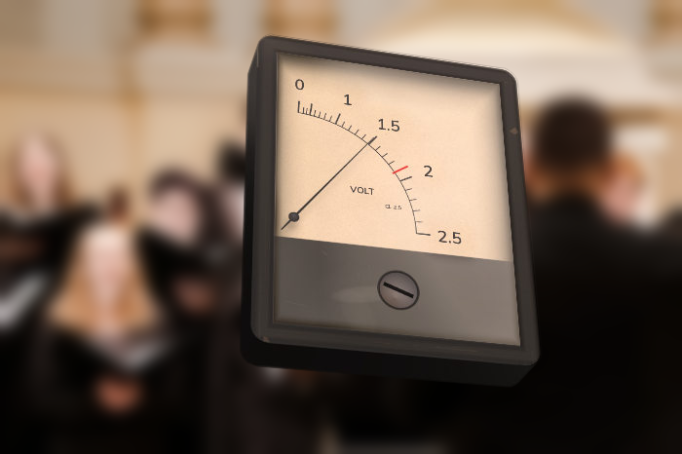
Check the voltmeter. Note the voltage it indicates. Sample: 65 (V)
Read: 1.5 (V)
